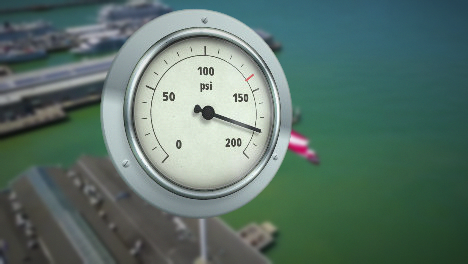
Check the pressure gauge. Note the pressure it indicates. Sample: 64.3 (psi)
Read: 180 (psi)
